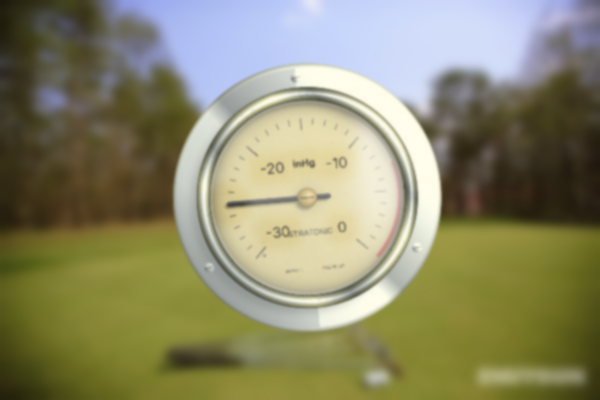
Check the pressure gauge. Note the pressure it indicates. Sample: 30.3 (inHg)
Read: -25 (inHg)
